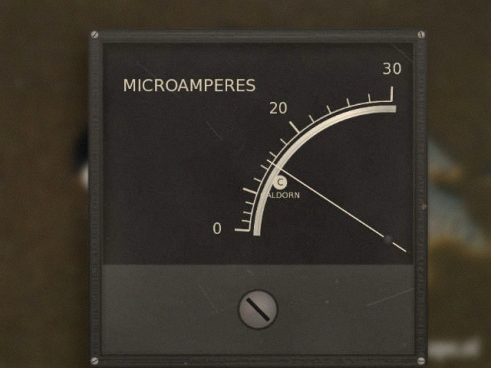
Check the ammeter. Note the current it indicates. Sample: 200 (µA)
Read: 15 (µA)
